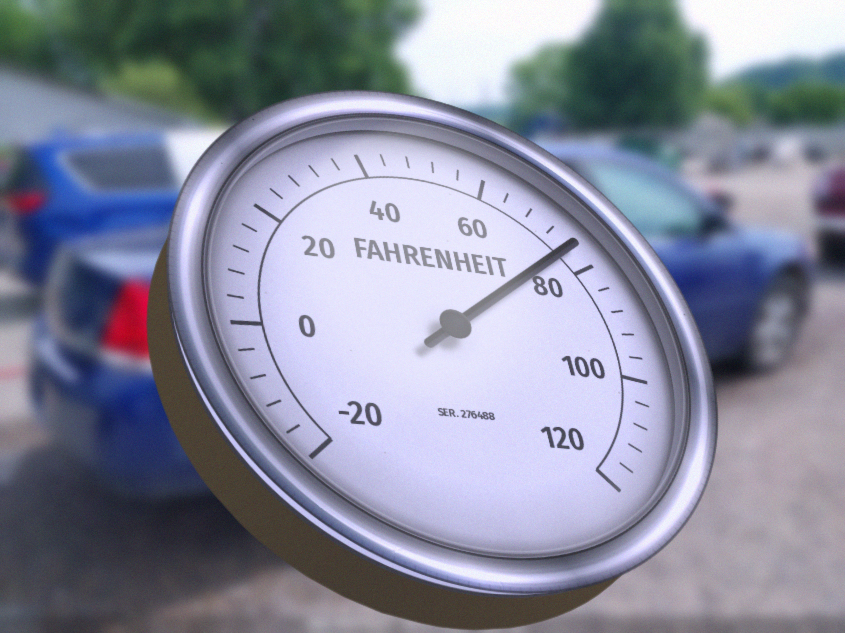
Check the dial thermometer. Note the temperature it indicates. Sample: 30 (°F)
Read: 76 (°F)
